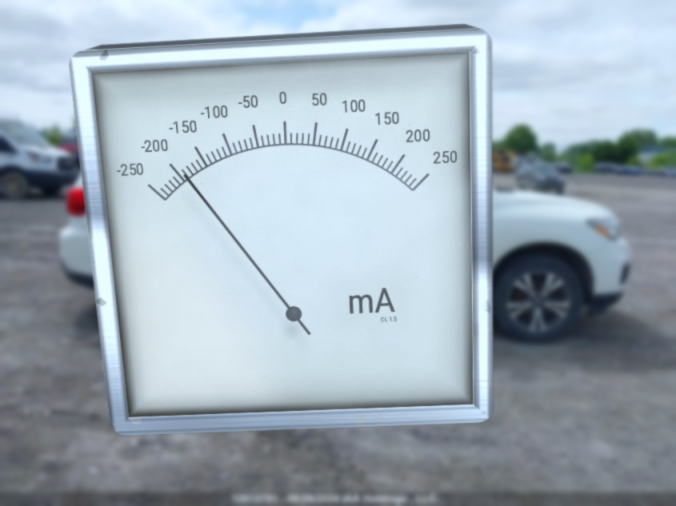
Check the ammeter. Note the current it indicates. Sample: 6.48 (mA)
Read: -190 (mA)
